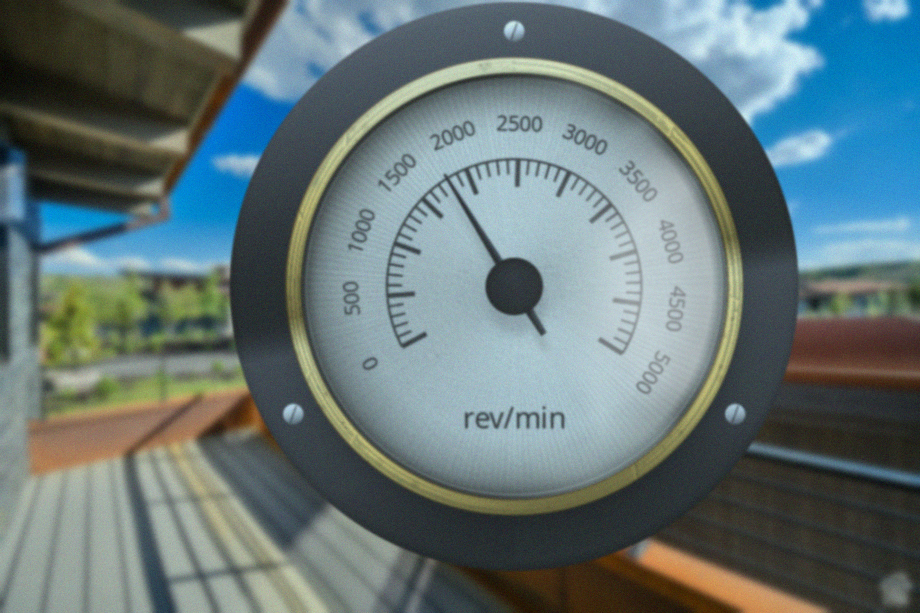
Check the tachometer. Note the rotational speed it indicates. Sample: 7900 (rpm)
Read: 1800 (rpm)
